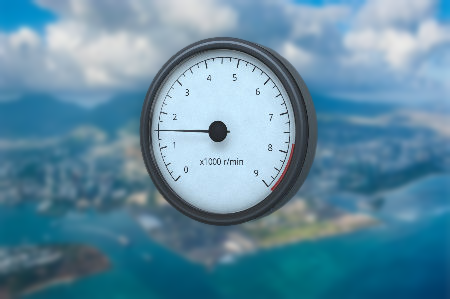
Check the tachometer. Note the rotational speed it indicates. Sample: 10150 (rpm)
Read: 1500 (rpm)
